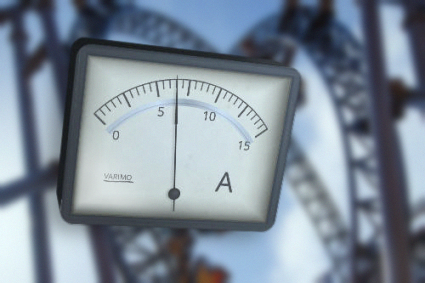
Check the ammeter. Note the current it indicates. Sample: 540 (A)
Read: 6.5 (A)
